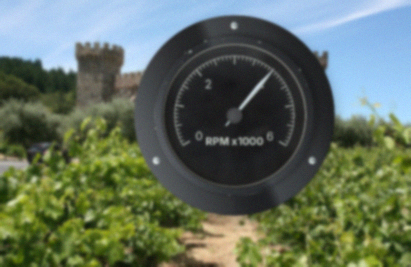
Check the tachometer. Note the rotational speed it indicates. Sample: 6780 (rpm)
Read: 4000 (rpm)
